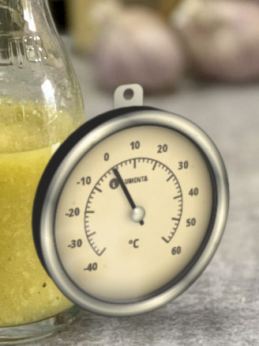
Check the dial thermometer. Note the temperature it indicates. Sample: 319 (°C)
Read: 0 (°C)
